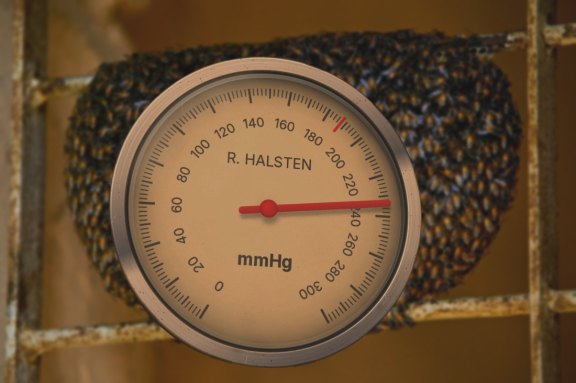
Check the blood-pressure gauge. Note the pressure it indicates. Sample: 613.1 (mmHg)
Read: 234 (mmHg)
